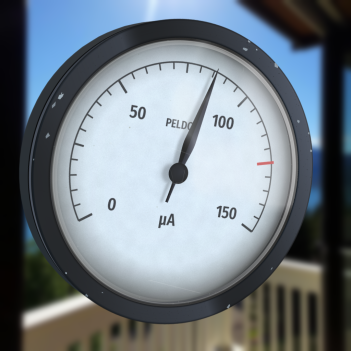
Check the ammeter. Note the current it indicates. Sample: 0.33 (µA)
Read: 85 (µA)
